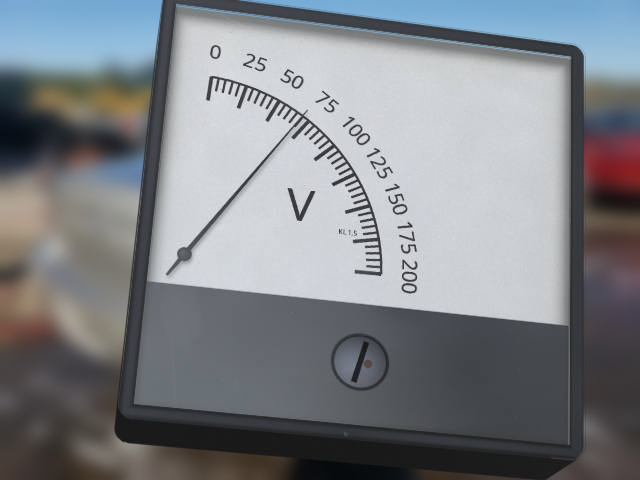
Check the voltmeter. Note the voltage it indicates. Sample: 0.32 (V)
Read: 70 (V)
